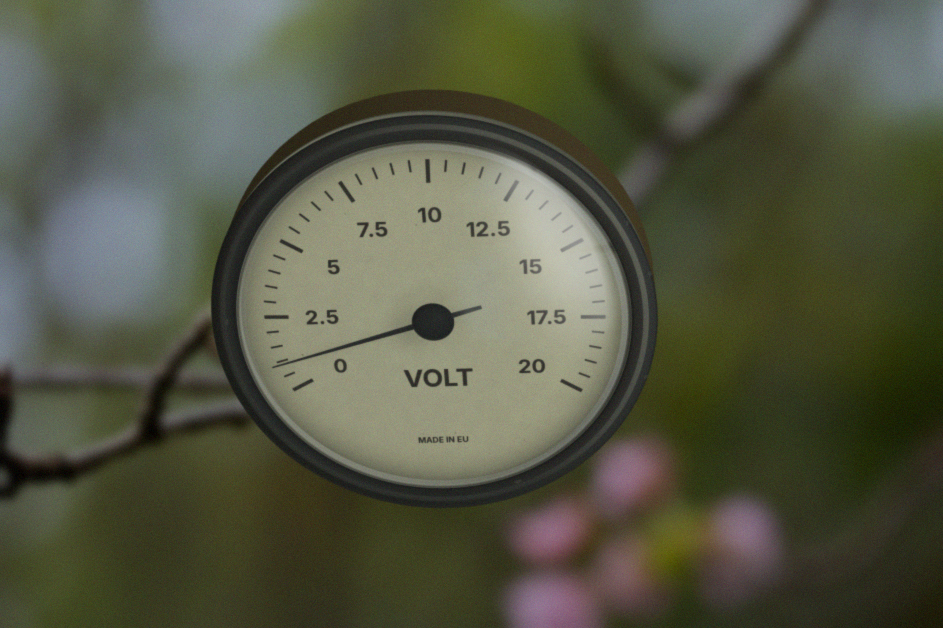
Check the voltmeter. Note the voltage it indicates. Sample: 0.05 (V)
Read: 1 (V)
